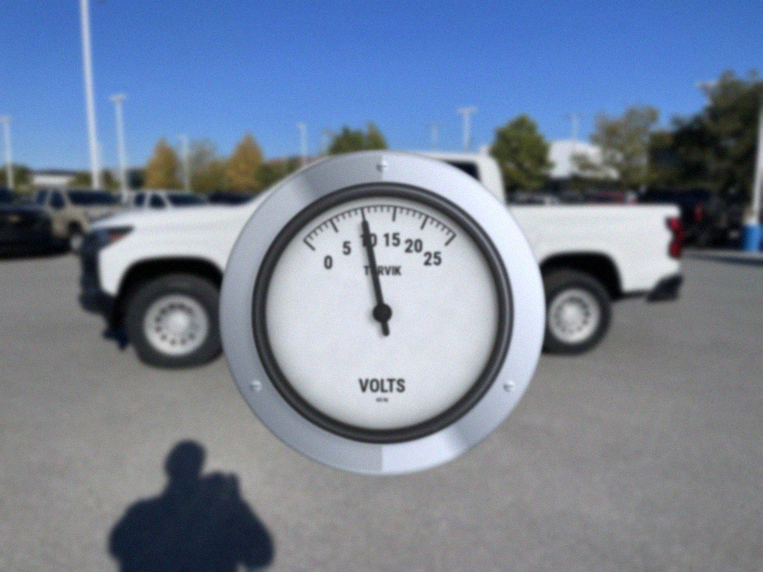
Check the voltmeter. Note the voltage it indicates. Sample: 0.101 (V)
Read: 10 (V)
